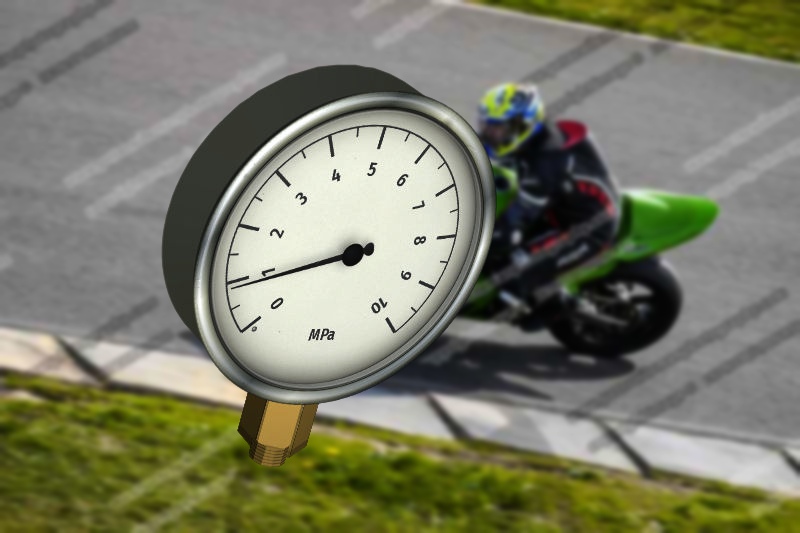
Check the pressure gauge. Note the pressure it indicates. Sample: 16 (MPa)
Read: 1 (MPa)
